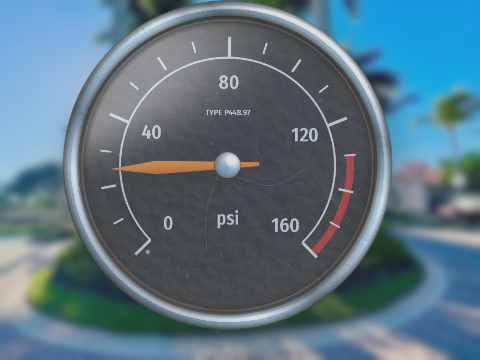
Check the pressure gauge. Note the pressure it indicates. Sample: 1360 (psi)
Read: 25 (psi)
